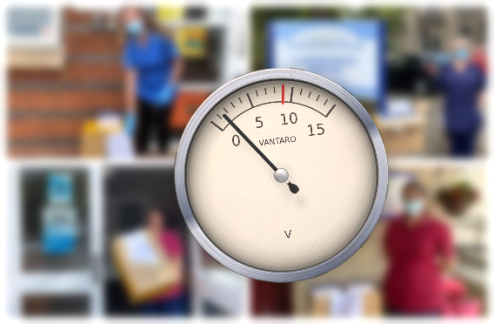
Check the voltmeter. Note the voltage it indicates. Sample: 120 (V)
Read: 1.5 (V)
